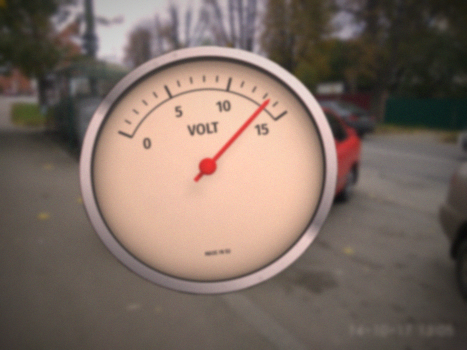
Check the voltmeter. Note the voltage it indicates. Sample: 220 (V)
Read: 13.5 (V)
